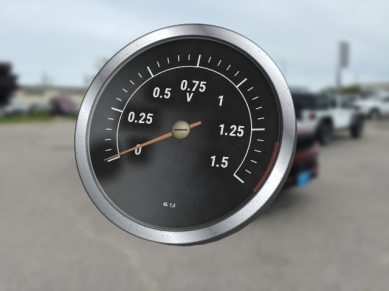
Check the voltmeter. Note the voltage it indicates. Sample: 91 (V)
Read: 0 (V)
